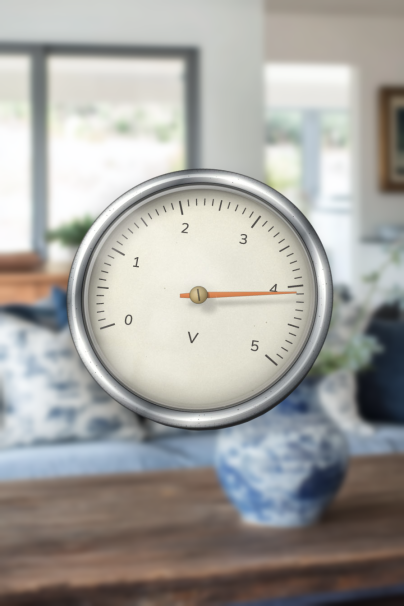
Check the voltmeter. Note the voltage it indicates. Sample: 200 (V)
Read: 4.1 (V)
